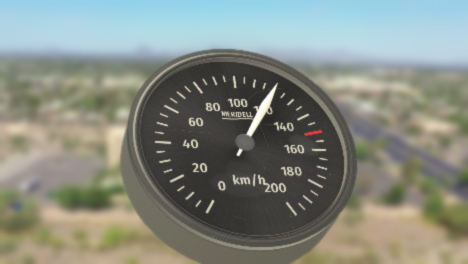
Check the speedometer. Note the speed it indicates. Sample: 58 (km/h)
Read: 120 (km/h)
